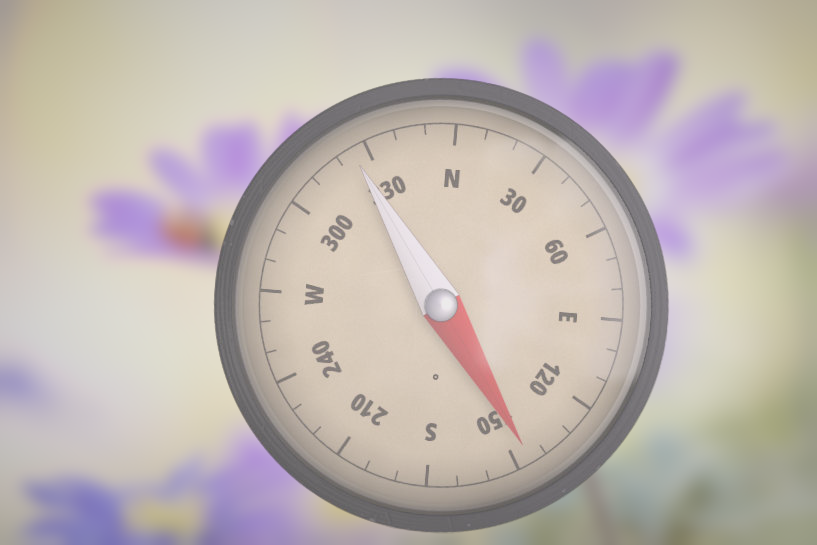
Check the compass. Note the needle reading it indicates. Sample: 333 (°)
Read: 145 (°)
